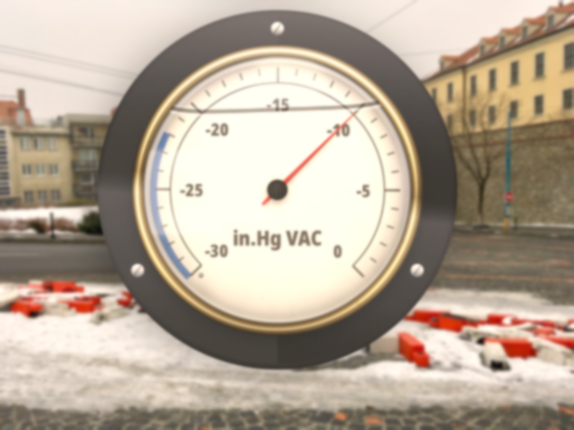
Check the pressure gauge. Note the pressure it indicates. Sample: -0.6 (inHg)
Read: -10 (inHg)
